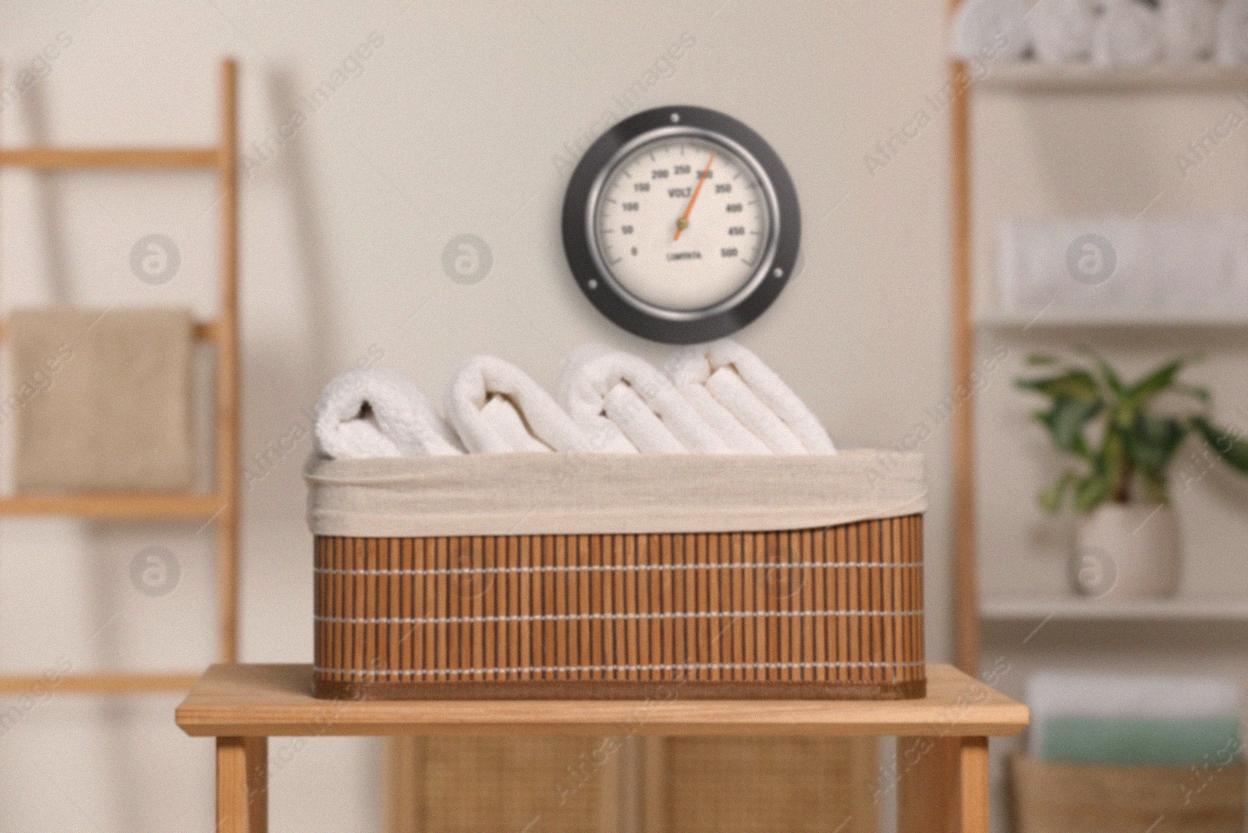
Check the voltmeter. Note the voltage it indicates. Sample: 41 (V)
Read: 300 (V)
